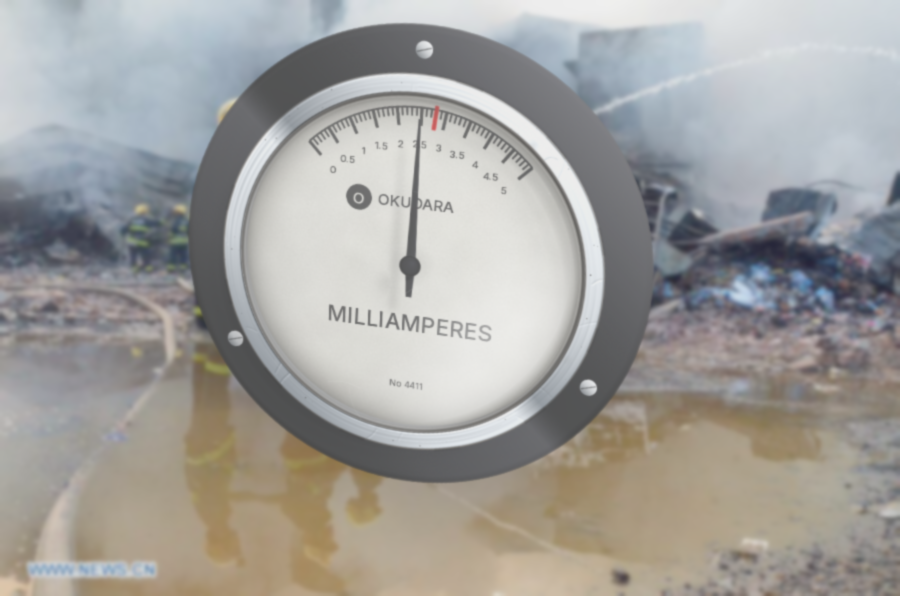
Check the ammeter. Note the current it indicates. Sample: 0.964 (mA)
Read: 2.5 (mA)
